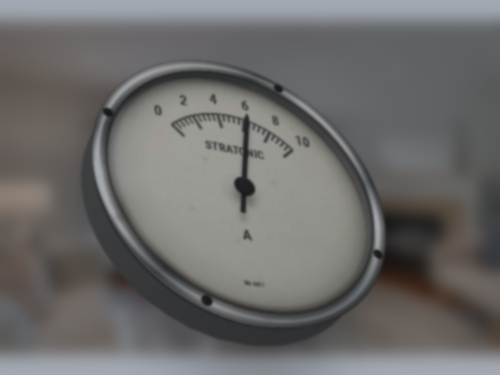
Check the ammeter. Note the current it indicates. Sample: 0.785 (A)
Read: 6 (A)
